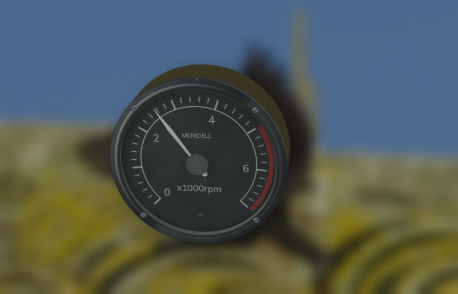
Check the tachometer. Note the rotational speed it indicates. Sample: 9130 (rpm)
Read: 2600 (rpm)
